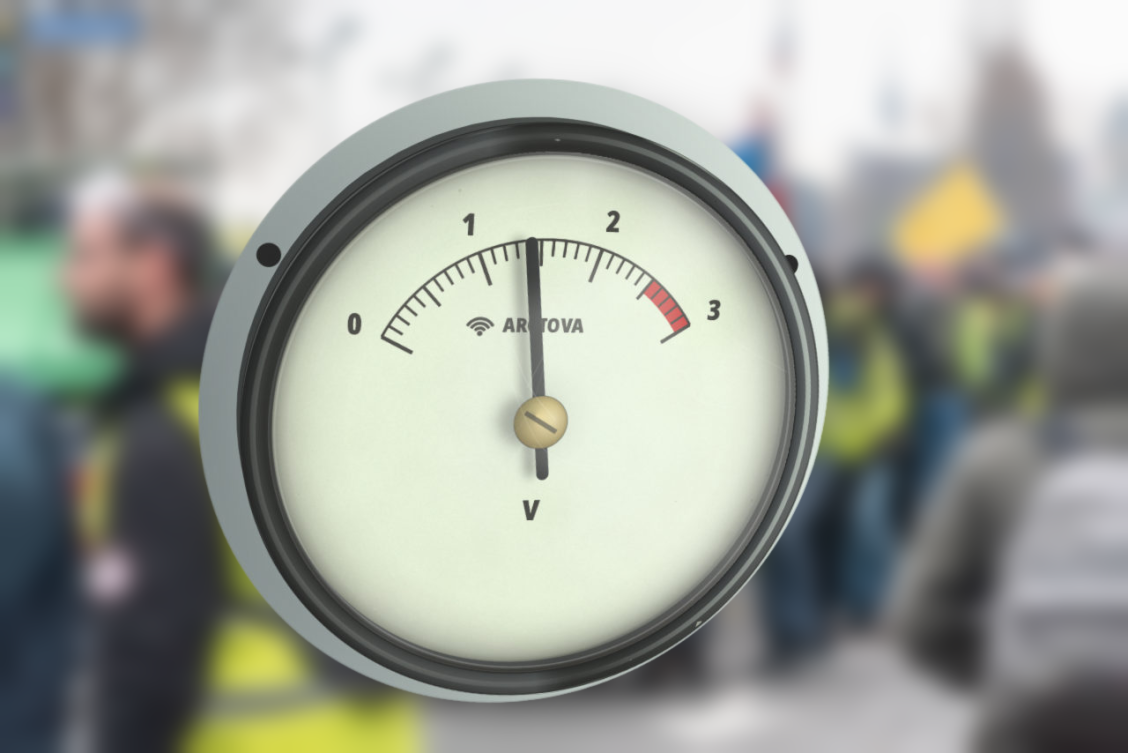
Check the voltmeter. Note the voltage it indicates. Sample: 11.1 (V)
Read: 1.4 (V)
